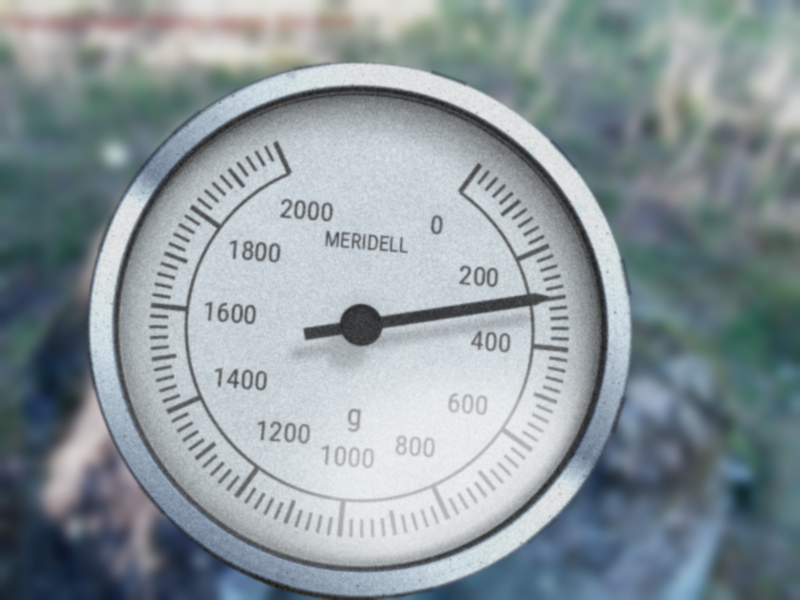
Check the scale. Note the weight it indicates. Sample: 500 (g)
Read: 300 (g)
